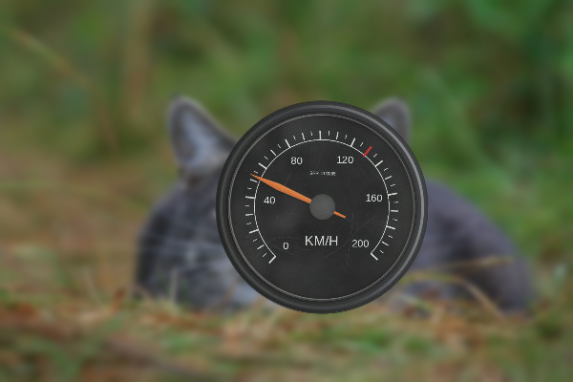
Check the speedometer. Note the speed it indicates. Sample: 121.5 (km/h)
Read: 52.5 (km/h)
